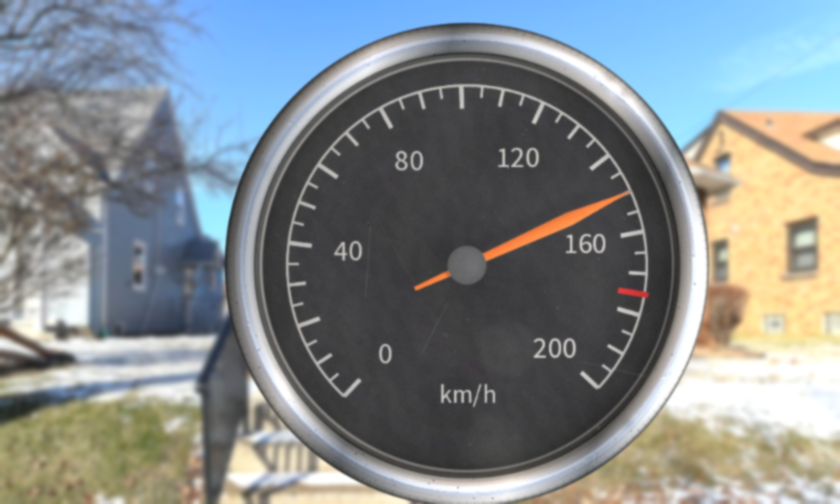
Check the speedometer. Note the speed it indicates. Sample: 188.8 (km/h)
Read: 150 (km/h)
